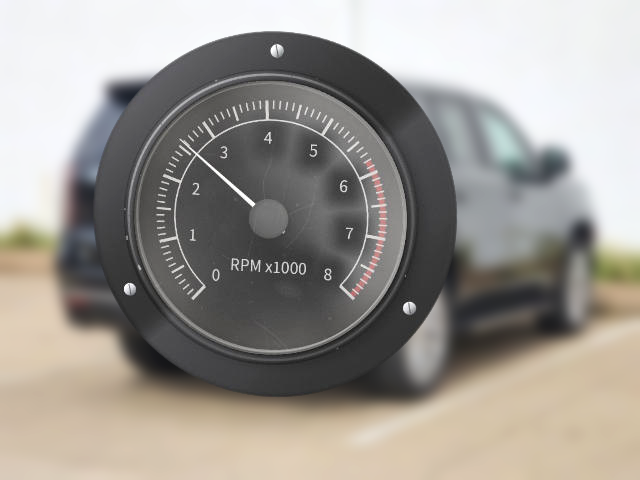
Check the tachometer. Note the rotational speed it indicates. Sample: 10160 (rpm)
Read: 2600 (rpm)
